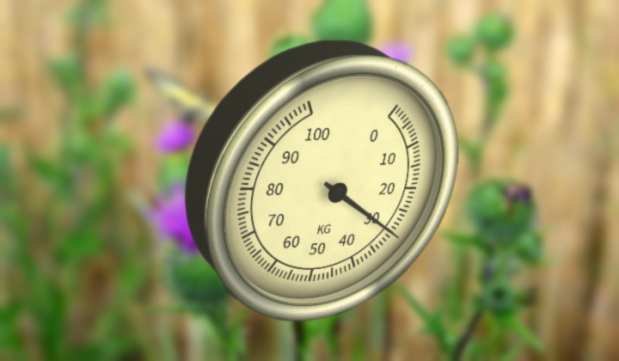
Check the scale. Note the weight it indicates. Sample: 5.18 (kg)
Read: 30 (kg)
